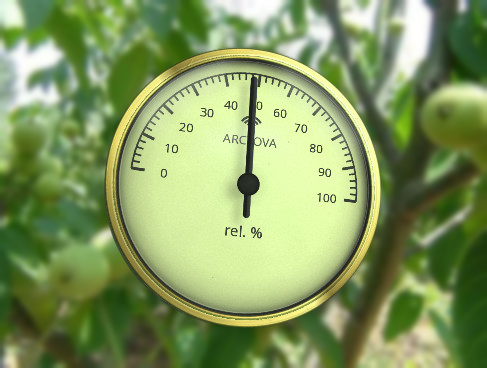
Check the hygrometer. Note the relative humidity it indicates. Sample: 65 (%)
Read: 48 (%)
